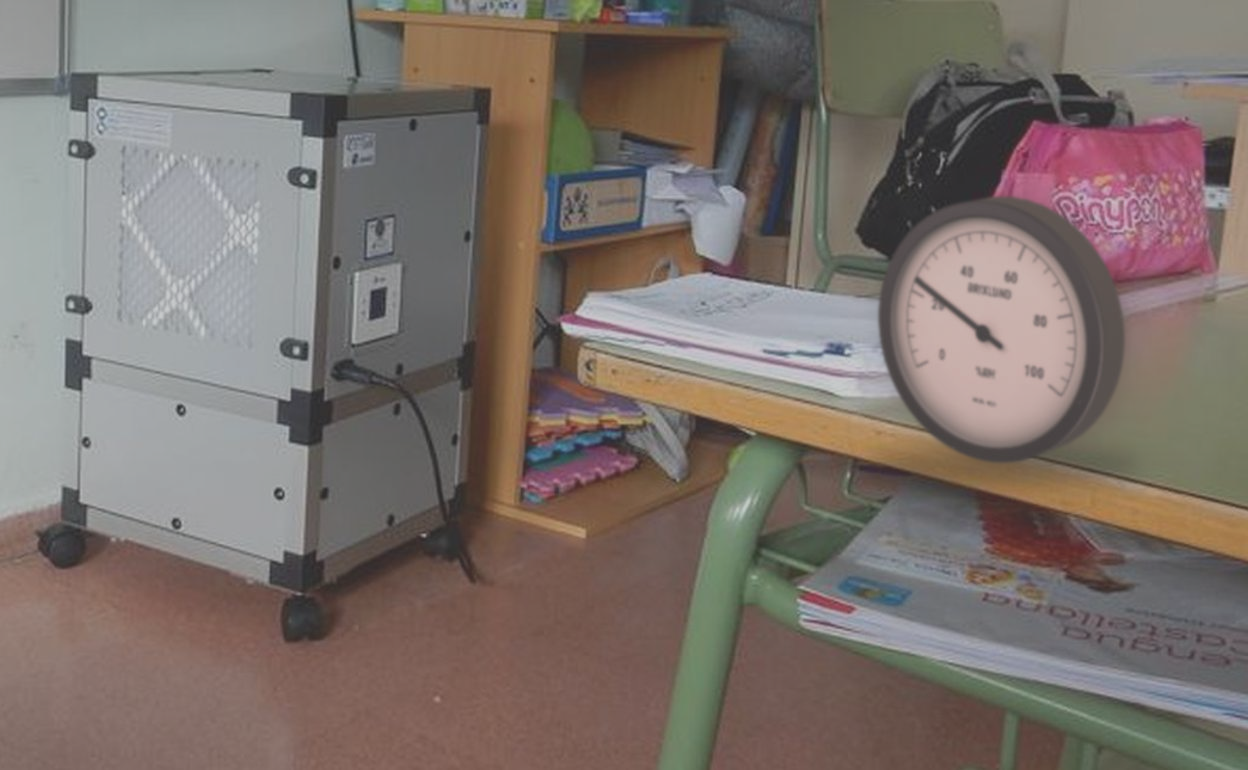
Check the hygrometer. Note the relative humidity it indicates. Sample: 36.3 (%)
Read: 24 (%)
